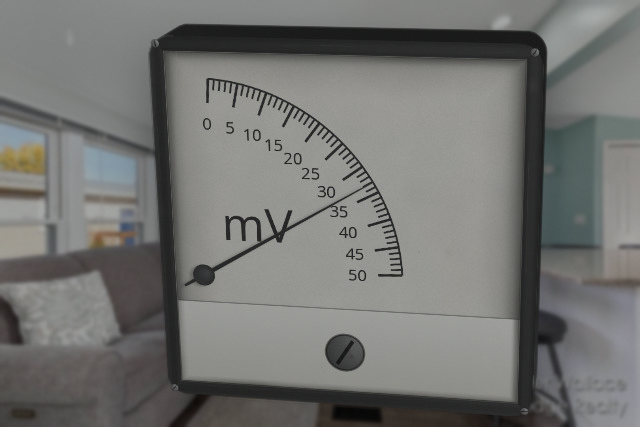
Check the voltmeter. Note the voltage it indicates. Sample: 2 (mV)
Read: 33 (mV)
